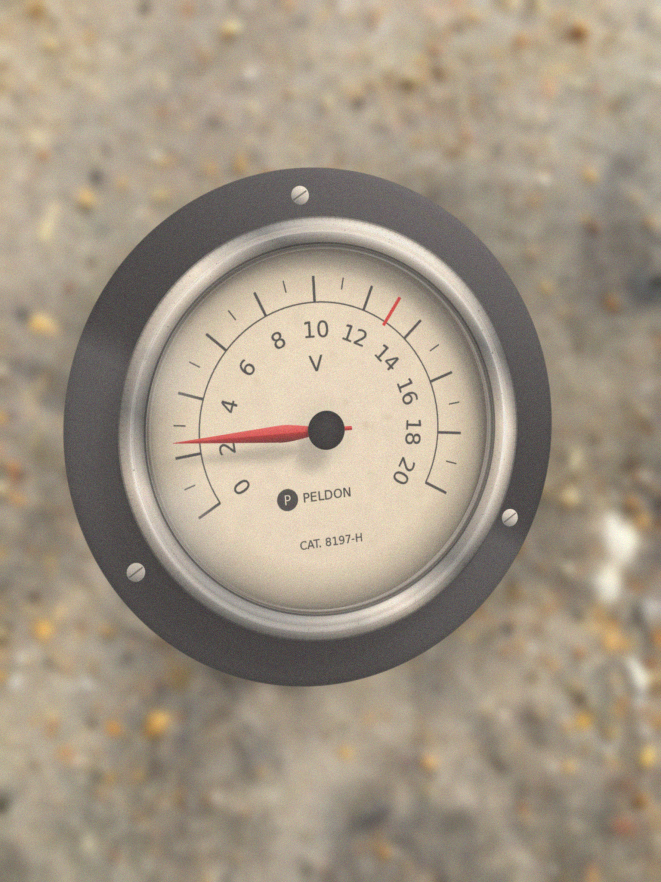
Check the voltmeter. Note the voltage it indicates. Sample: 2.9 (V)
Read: 2.5 (V)
